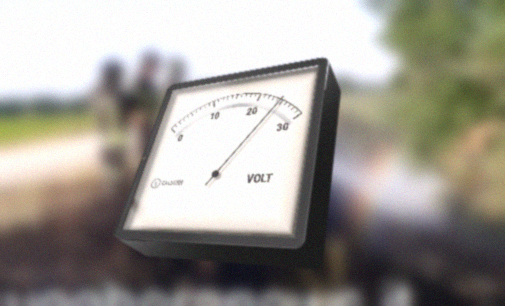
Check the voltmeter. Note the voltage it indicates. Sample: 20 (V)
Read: 25 (V)
